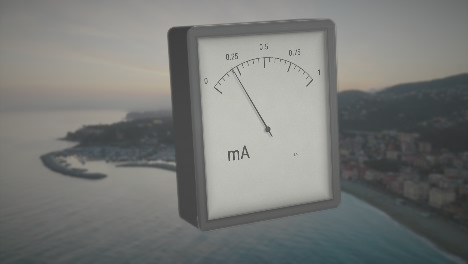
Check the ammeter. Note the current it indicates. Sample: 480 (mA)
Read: 0.2 (mA)
